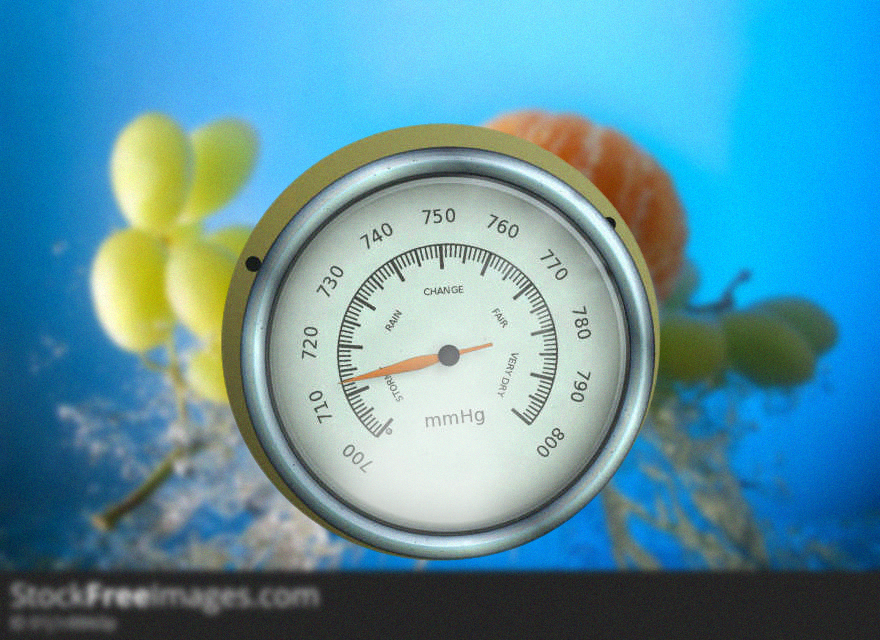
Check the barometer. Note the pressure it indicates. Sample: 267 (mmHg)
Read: 713 (mmHg)
